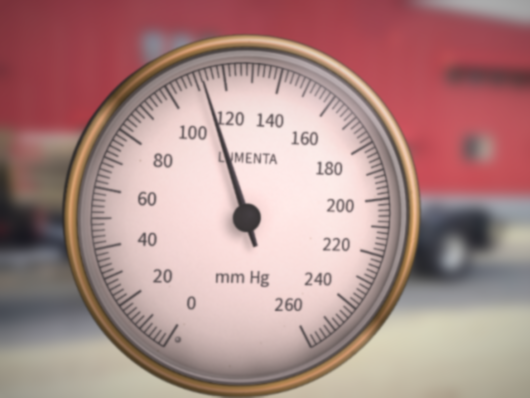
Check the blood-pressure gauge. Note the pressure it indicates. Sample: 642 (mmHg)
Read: 112 (mmHg)
